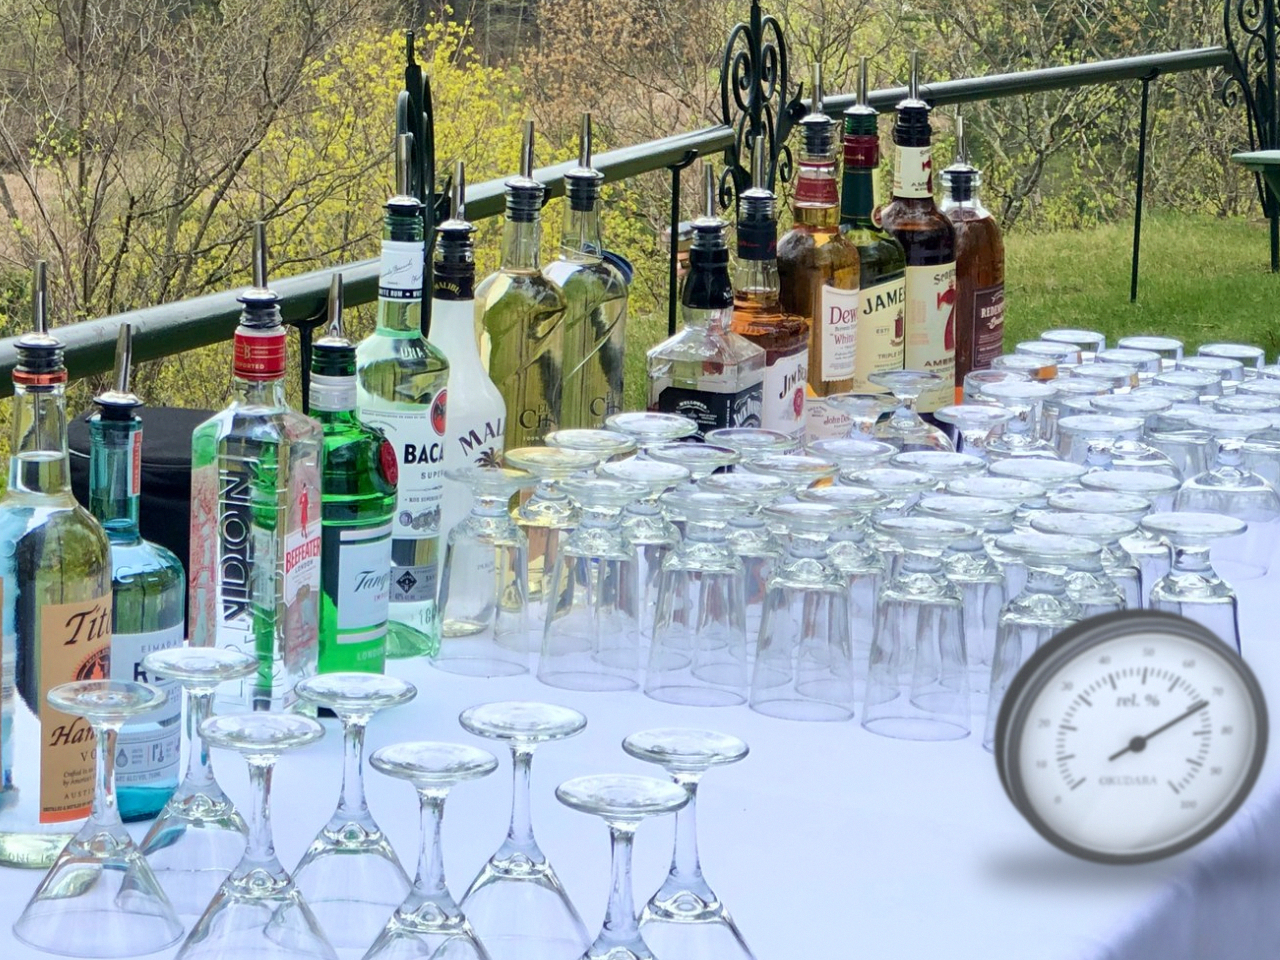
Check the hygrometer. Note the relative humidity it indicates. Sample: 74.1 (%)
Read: 70 (%)
